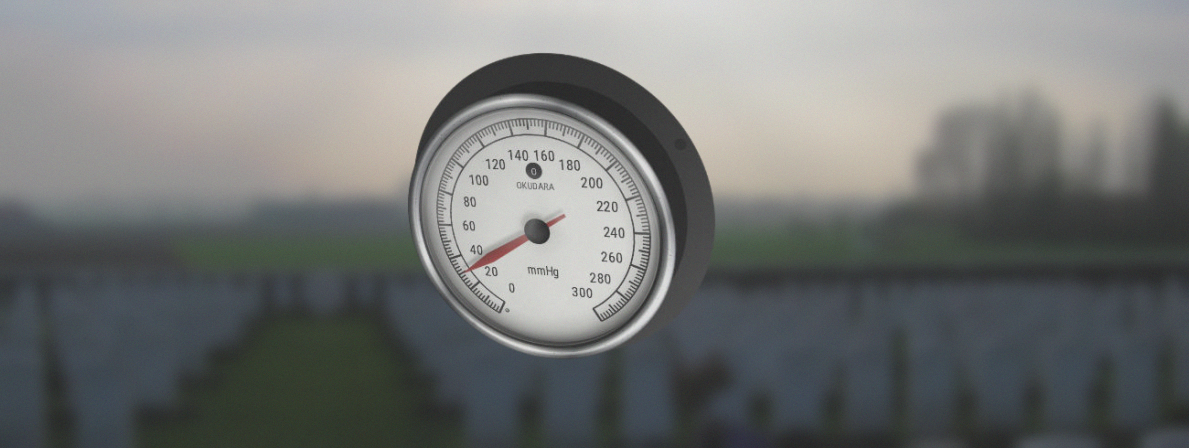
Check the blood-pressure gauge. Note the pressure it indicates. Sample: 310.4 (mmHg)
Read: 30 (mmHg)
